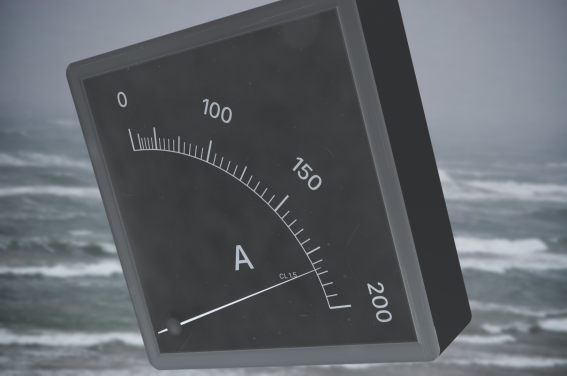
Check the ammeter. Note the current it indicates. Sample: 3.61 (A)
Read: 182.5 (A)
